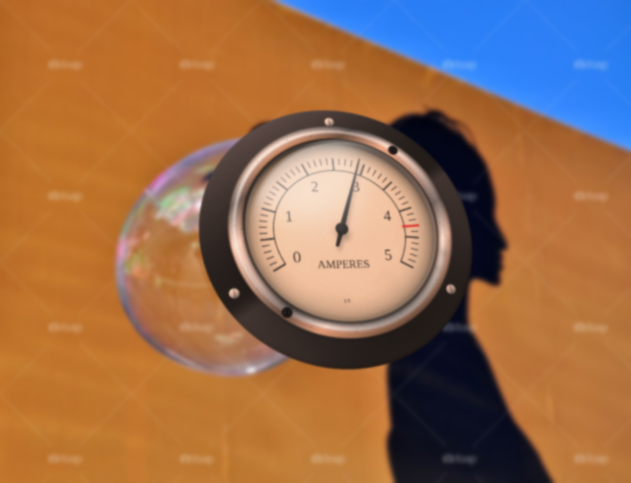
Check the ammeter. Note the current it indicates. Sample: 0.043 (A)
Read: 2.9 (A)
